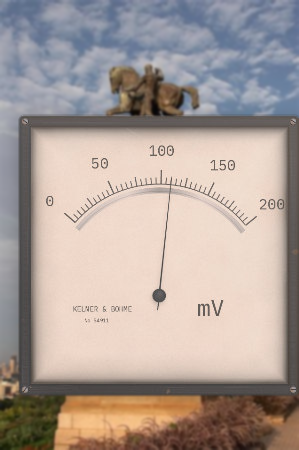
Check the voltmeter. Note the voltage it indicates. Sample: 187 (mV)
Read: 110 (mV)
